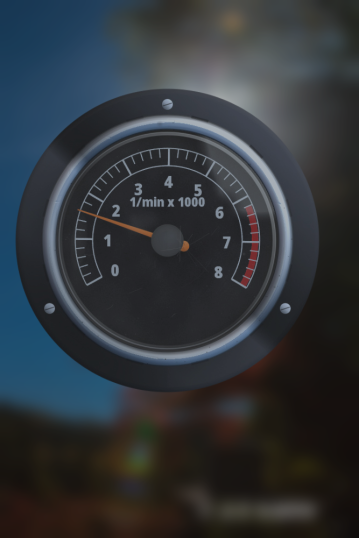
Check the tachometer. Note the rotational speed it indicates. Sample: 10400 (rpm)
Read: 1600 (rpm)
